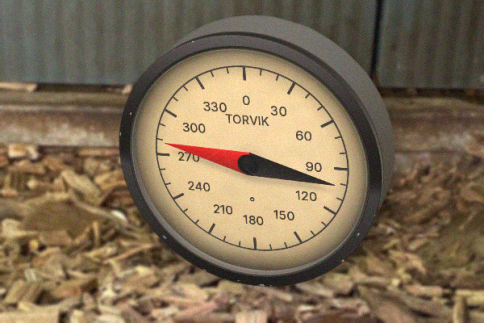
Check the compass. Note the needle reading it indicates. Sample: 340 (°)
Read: 280 (°)
